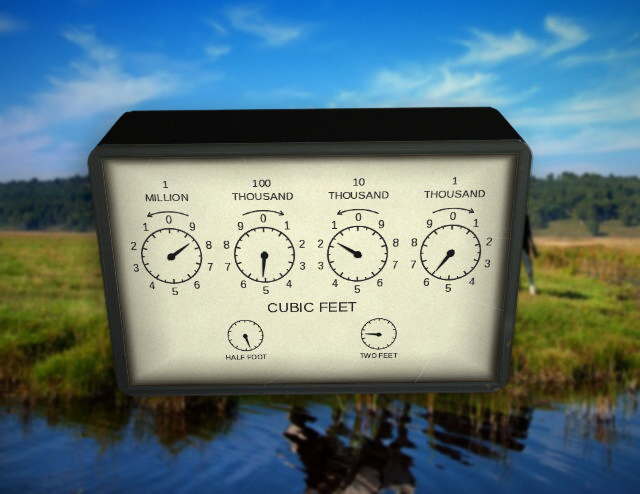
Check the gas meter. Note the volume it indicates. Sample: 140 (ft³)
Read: 851600 (ft³)
